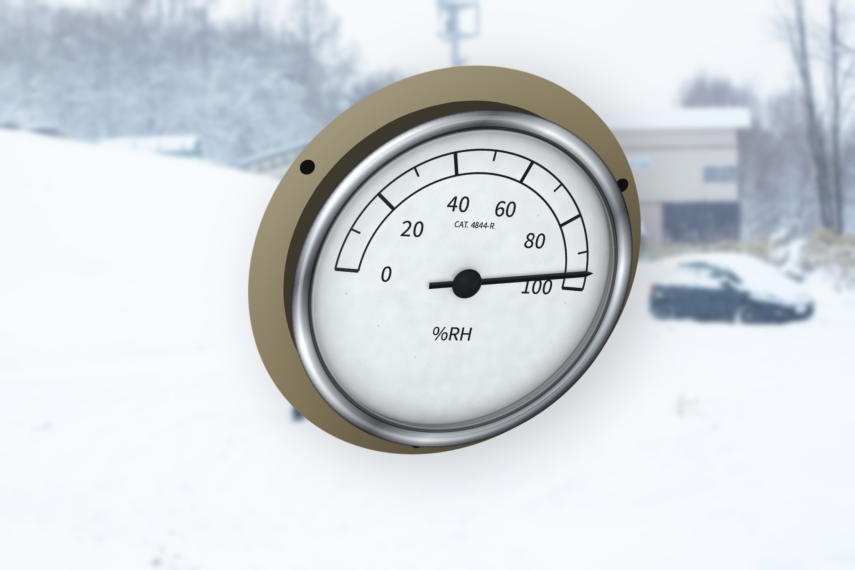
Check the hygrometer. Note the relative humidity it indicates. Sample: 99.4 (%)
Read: 95 (%)
